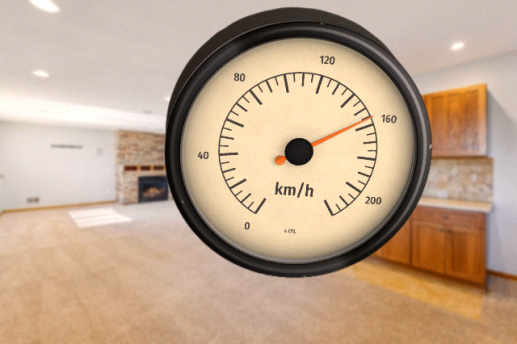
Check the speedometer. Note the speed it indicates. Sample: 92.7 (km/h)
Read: 155 (km/h)
